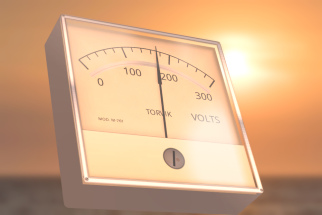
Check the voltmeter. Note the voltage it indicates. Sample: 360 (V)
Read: 170 (V)
